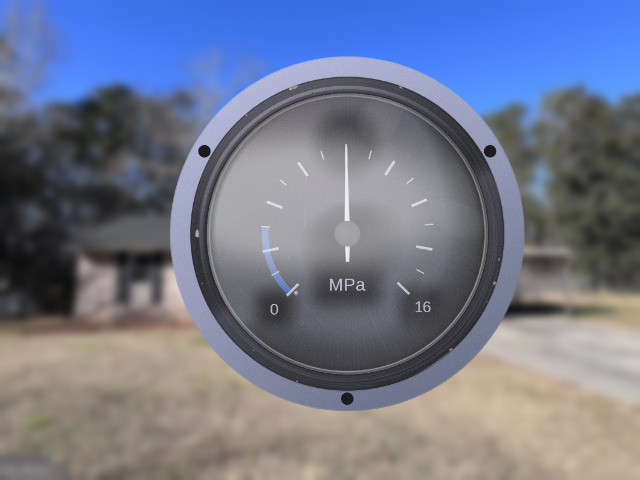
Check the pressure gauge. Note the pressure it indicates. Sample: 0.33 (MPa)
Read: 8 (MPa)
